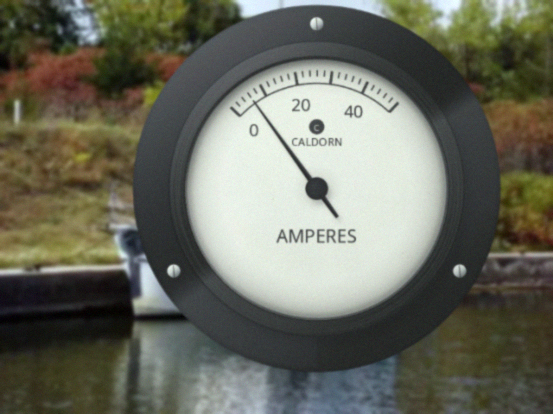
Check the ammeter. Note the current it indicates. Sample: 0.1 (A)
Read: 6 (A)
